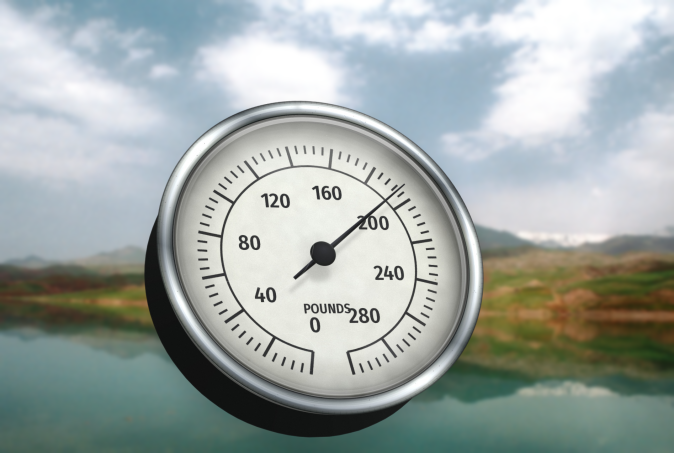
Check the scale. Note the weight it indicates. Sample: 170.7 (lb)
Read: 194 (lb)
